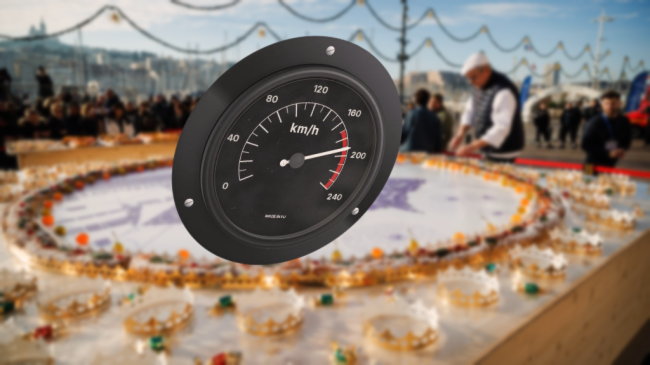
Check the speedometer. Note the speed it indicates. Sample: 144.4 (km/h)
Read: 190 (km/h)
